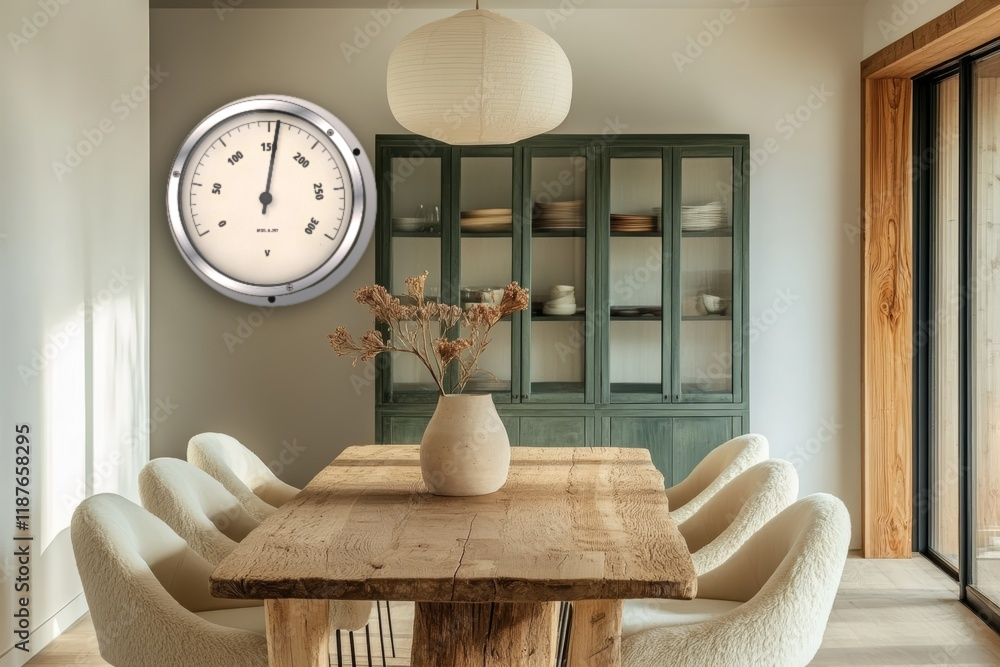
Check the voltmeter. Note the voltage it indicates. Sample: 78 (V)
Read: 160 (V)
